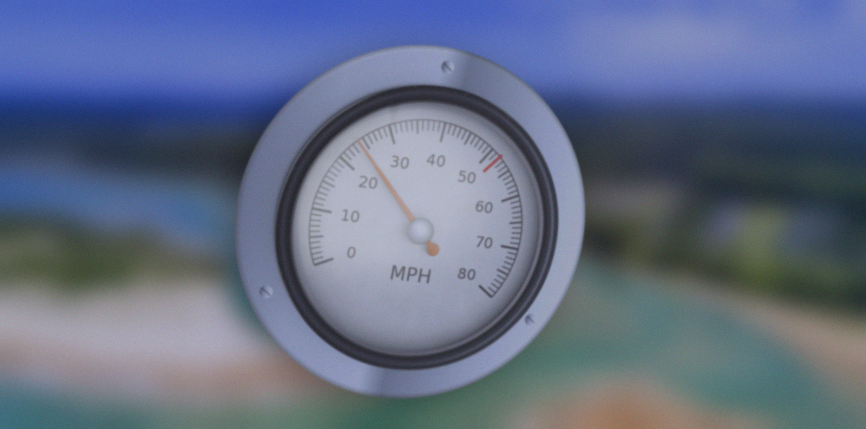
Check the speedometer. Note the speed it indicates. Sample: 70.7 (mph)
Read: 24 (mph)
